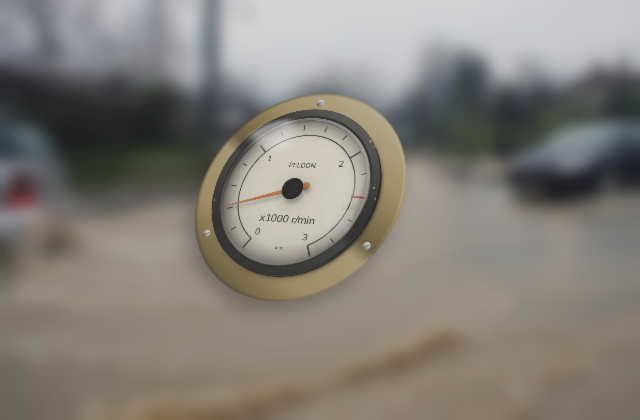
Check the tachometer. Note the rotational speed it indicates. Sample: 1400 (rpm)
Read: 400 (rpm)
